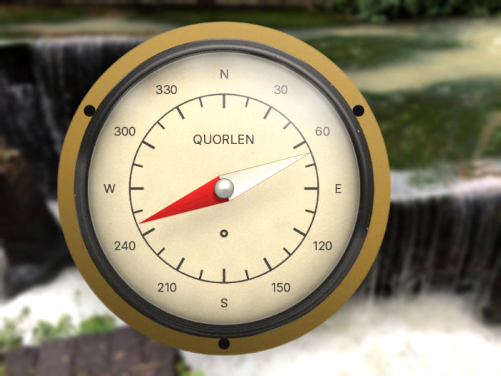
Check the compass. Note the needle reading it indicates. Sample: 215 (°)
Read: 247.5 (°)
